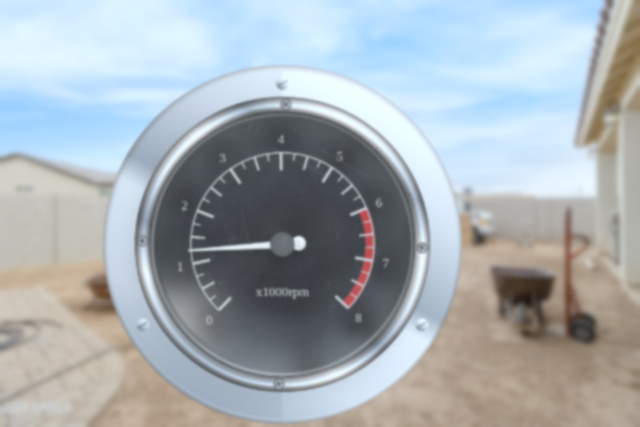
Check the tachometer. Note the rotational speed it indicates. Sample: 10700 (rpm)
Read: 1250 (rpm)
